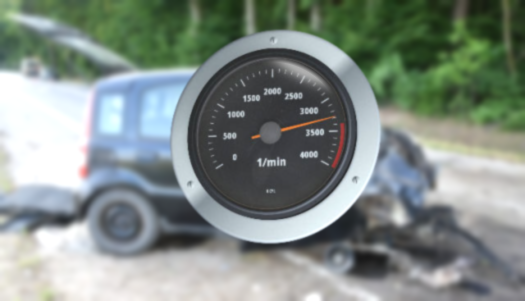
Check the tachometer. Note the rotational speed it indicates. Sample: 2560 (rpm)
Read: 3300 (rpm)
